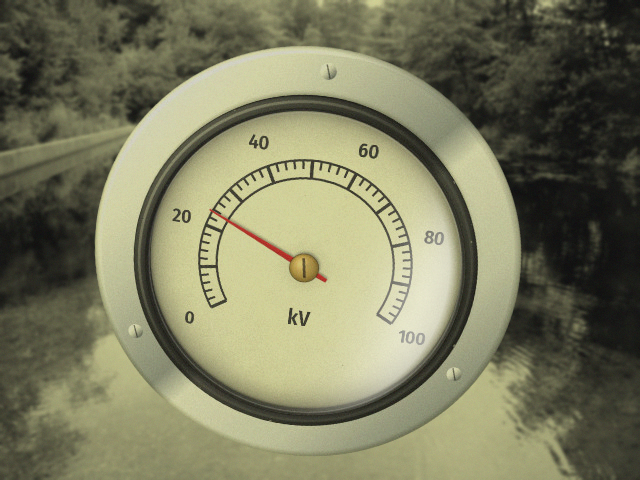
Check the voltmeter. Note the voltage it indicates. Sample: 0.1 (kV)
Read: 24 (kV)
